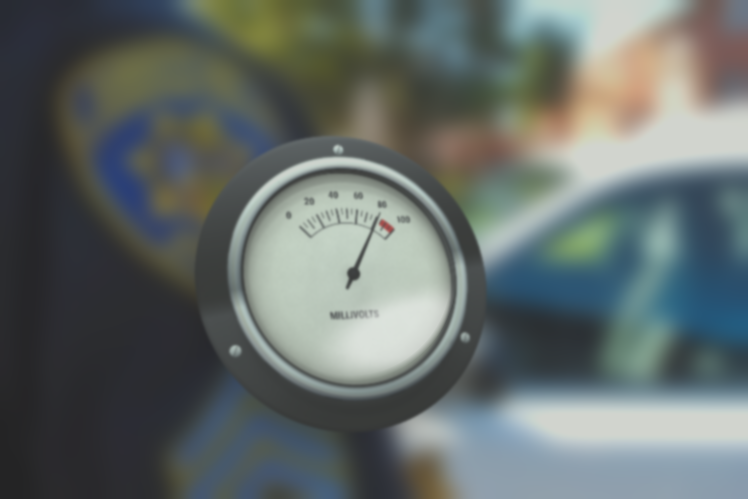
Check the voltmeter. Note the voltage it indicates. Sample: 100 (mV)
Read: 80 (mV)
